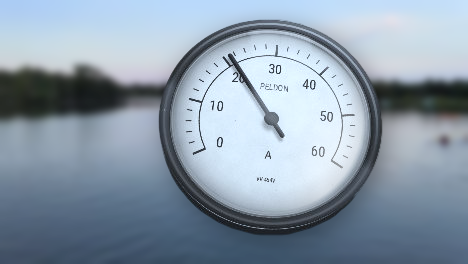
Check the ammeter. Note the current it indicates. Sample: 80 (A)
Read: 21 (A)
